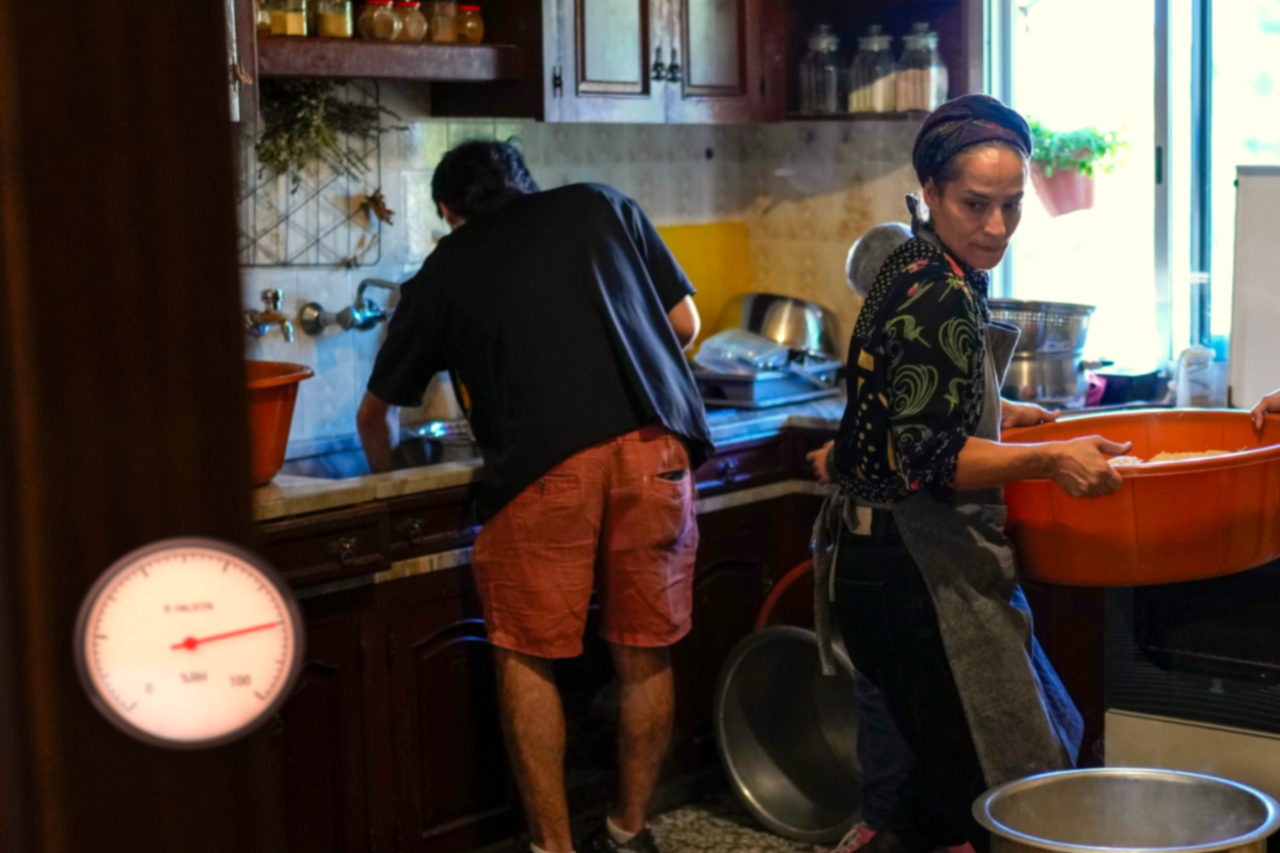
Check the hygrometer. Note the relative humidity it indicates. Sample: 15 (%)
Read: 80 (%)
